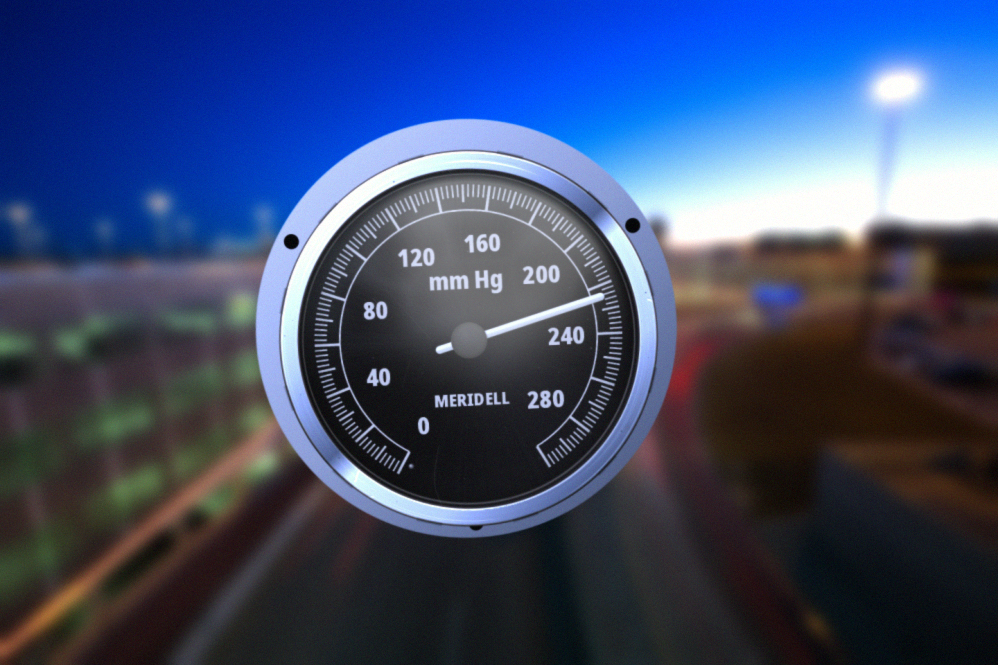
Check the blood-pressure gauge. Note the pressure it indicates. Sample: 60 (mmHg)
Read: 224 (mmHg)
